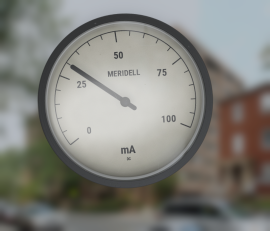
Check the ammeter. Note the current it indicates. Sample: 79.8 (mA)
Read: 30 (mA)
